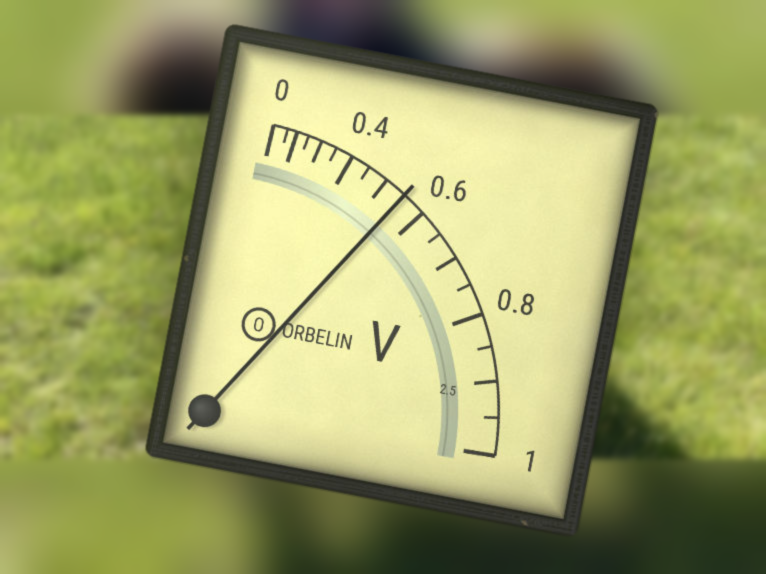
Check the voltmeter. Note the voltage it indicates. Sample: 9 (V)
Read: 0.55 (V)
